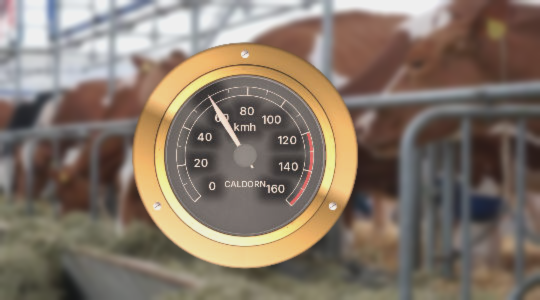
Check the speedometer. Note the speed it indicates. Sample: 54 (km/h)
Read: 60 (km/h)
